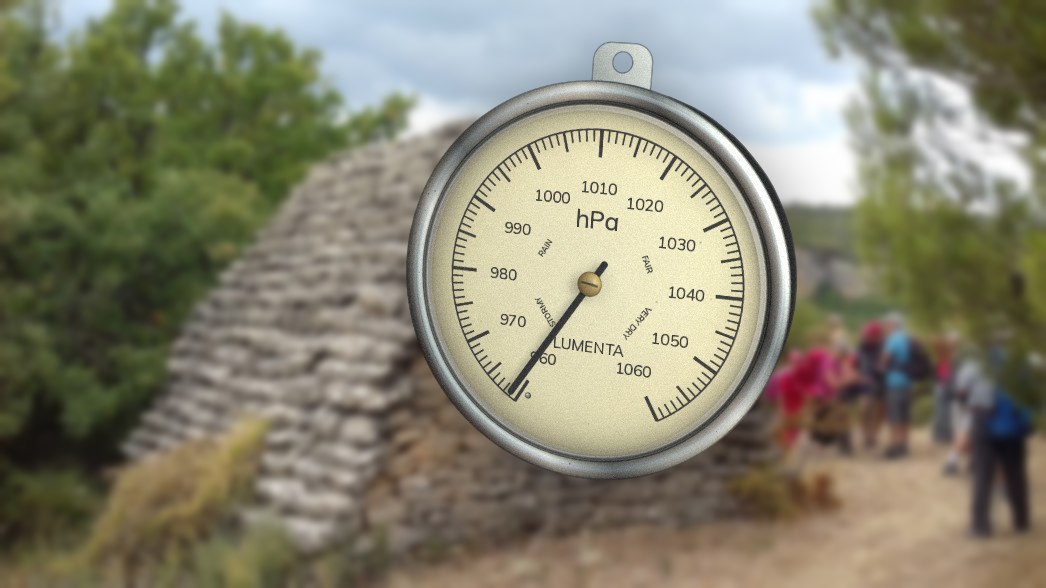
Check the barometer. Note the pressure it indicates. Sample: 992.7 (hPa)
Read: 961 (hPa)
